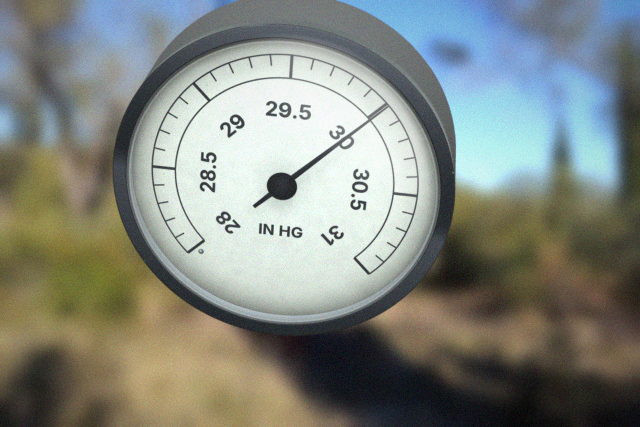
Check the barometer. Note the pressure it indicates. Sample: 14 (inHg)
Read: 30 (inHg)
